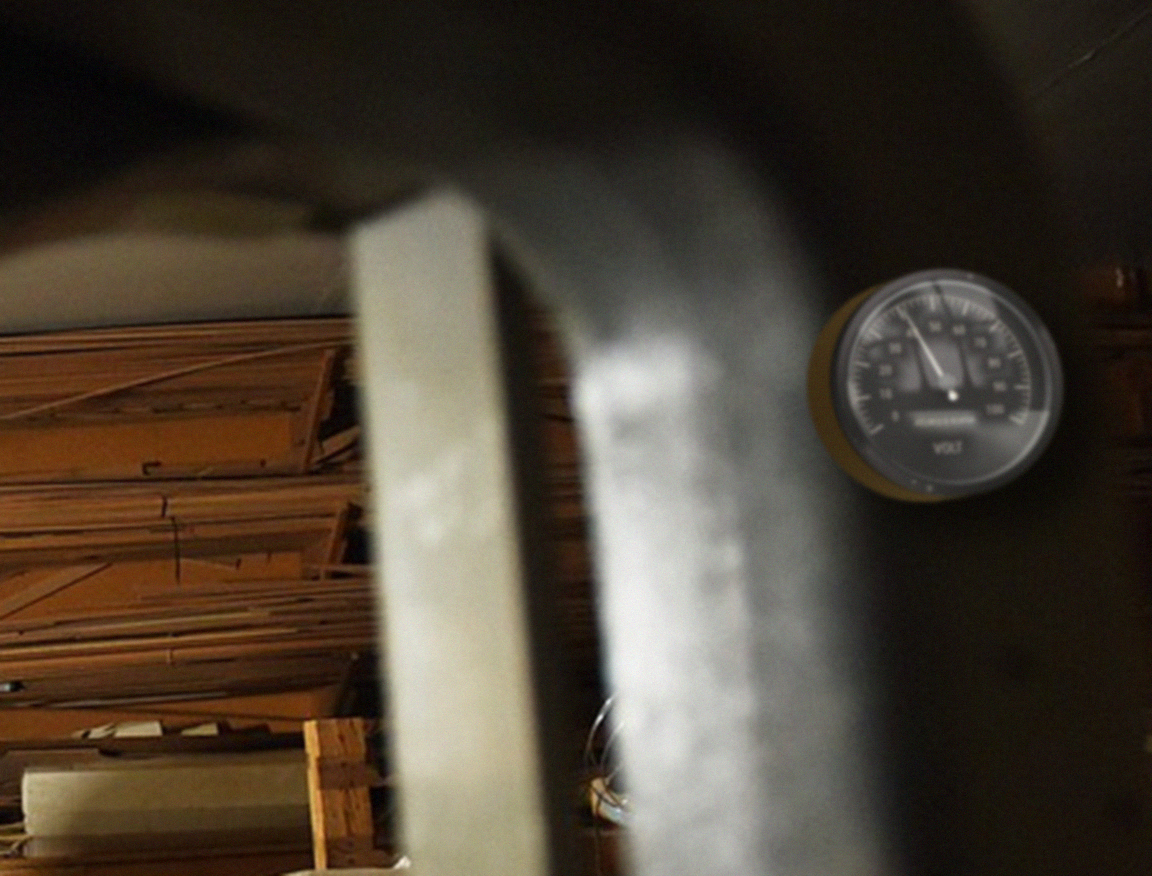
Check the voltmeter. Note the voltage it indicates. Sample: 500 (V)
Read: 40 (V)
